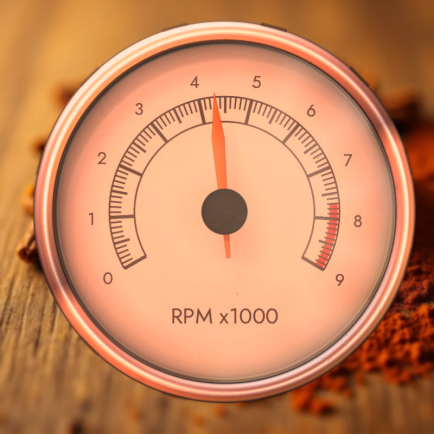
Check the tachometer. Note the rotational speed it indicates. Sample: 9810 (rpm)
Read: 4300 (rpm)
